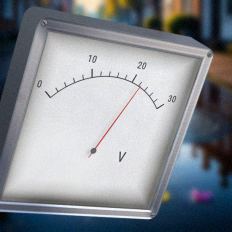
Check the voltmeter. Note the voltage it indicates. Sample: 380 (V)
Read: 22 (V)
